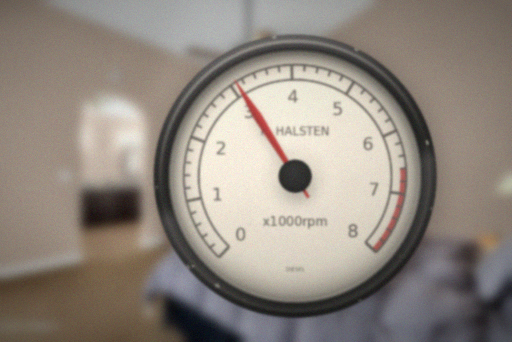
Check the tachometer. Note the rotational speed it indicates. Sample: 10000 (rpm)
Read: 3100 (rpm)
